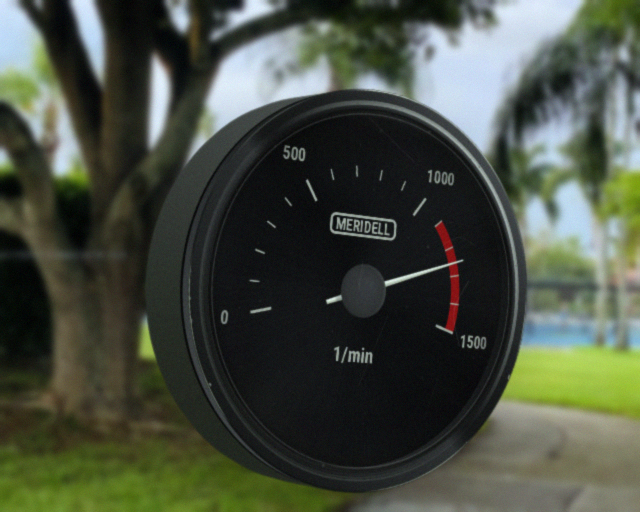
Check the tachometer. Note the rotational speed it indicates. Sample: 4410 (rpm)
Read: 1250 (rpm)
